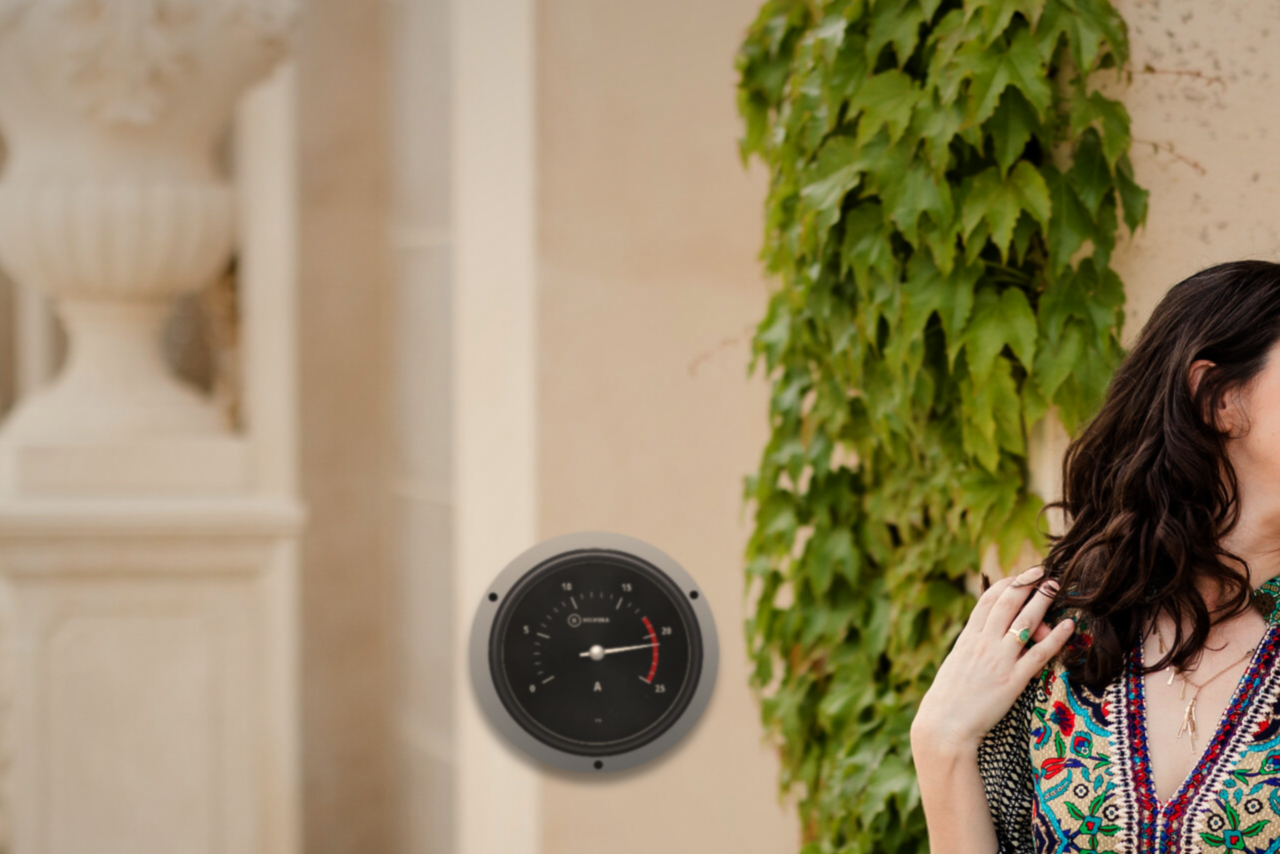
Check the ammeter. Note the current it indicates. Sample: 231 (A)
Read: 21 (A)
